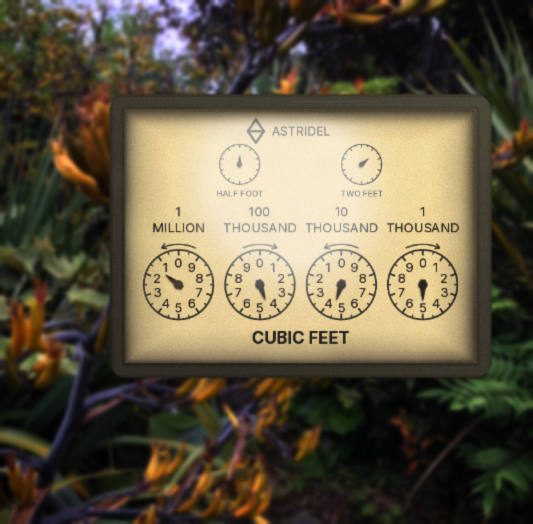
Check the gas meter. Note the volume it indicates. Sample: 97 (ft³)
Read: 144500 (ft³)
